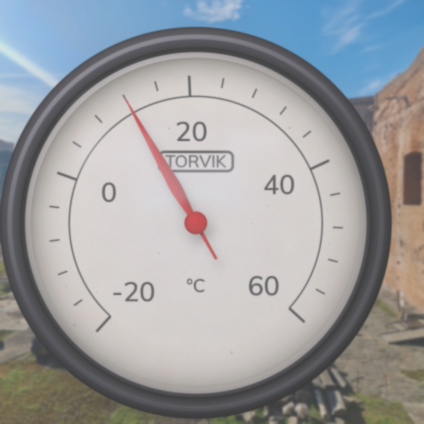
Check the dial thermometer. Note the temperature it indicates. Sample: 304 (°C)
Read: 12 (°C)
